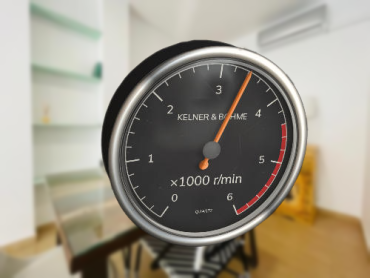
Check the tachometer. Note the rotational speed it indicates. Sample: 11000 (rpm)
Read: 3400 (rpm)
